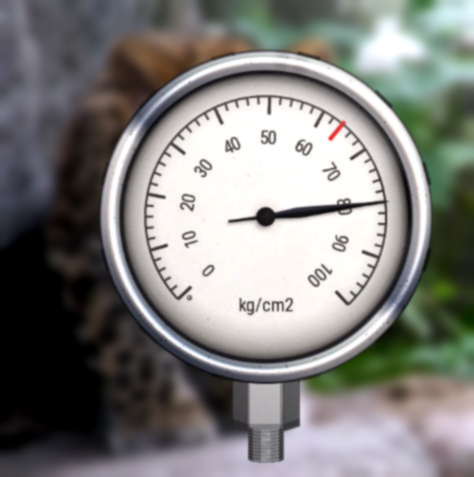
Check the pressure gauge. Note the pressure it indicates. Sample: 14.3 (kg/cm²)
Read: 80 (kg/cm²)
